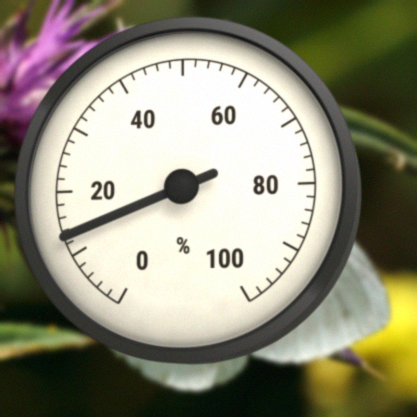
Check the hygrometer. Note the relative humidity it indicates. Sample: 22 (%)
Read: 13 (%)
